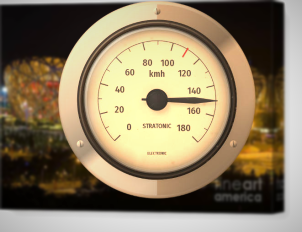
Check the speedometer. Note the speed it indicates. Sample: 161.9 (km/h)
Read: 150 (km/h)
